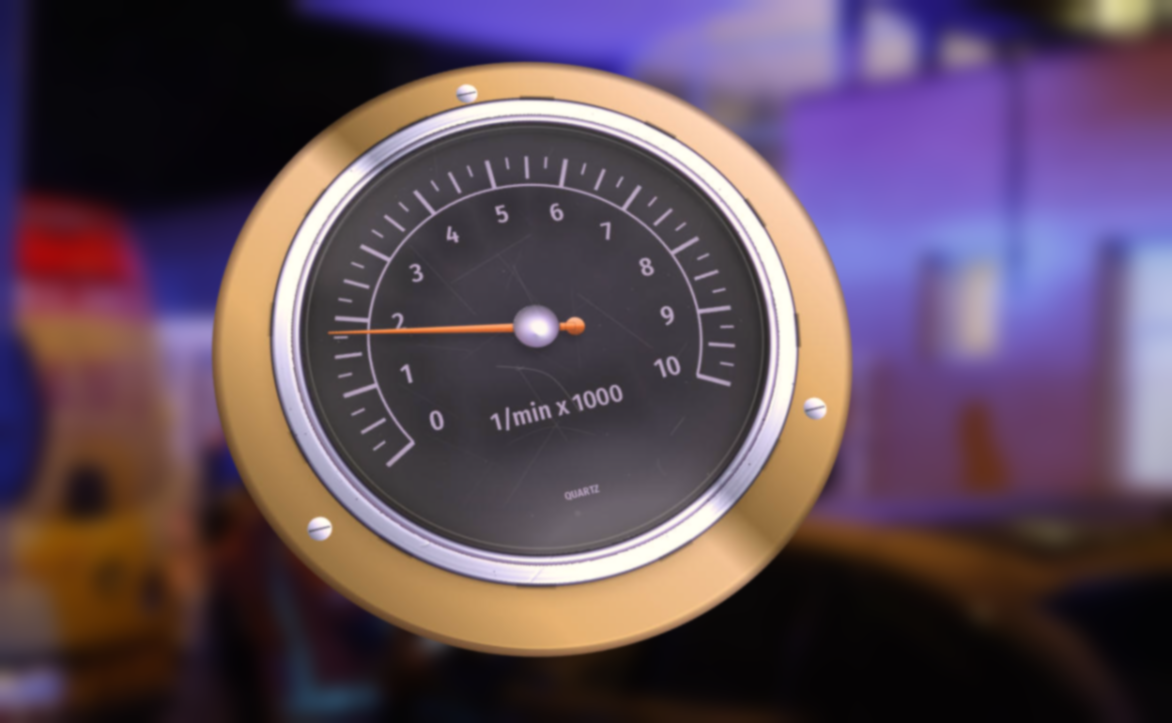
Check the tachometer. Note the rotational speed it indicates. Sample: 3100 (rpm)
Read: 1750 (rpm)
